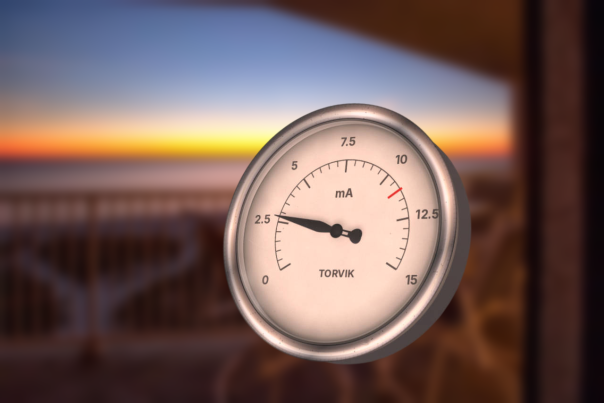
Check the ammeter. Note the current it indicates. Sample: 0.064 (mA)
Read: 2.75 (mA)
